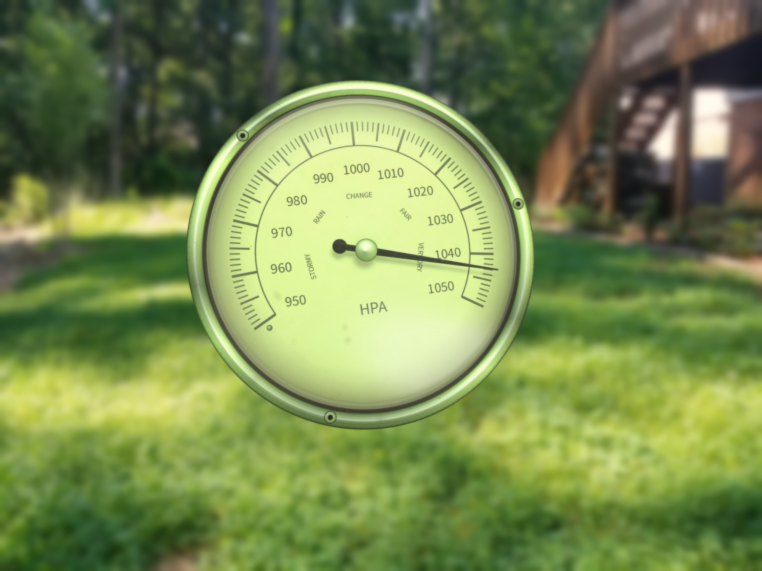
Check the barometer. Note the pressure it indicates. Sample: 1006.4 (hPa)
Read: 1043 (hPa)
